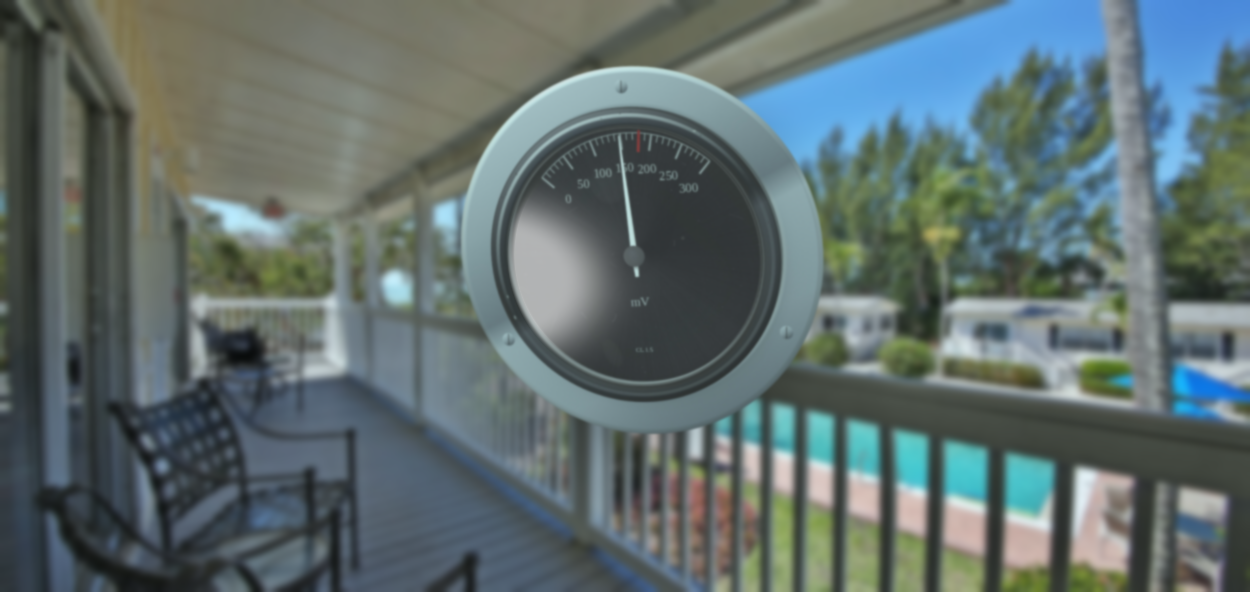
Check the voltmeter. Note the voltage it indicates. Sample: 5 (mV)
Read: 150 (mV)
